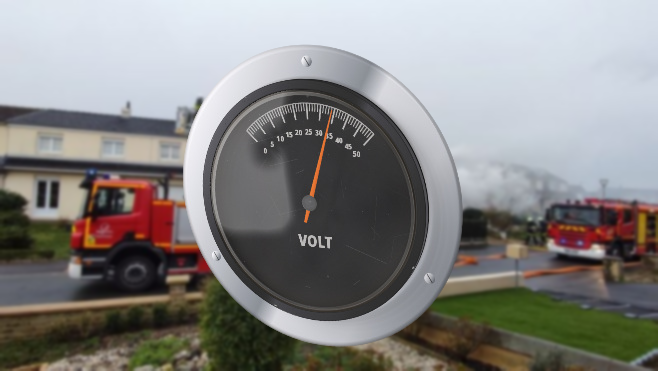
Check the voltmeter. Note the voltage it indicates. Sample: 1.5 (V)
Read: 35 (V)
